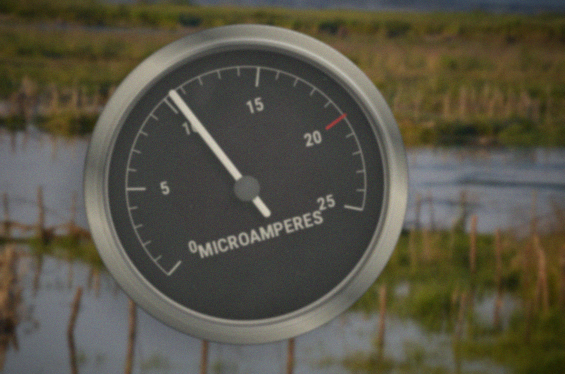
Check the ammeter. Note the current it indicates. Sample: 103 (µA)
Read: 10.5 (µA)
